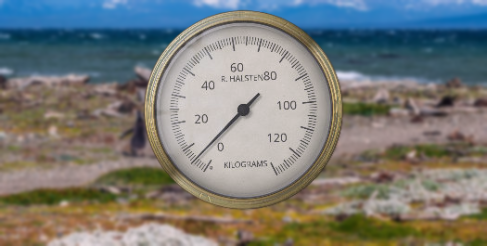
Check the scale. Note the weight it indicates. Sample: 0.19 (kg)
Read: 5 (kg)
